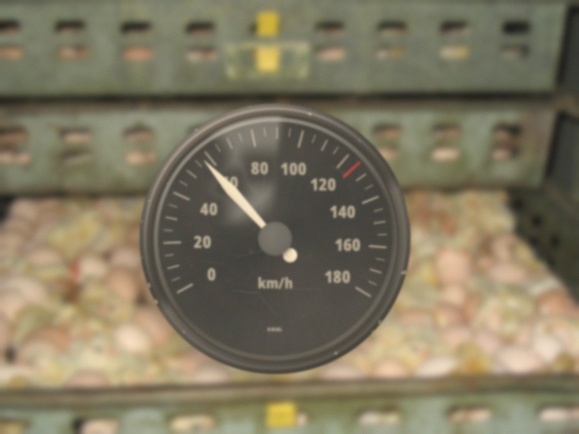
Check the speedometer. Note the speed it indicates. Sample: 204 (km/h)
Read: 57.5 (km/h)
